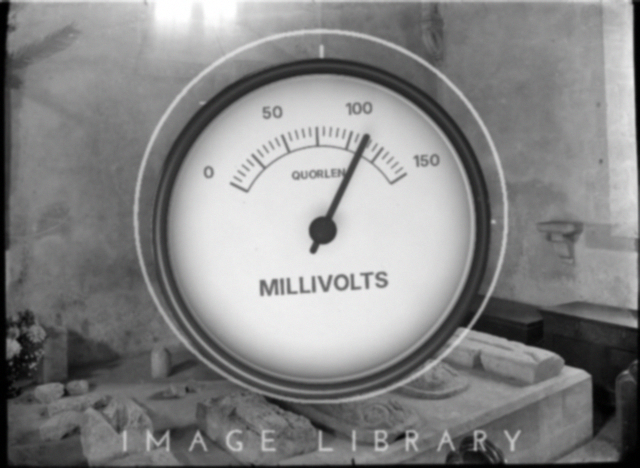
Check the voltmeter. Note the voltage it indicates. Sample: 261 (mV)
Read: 110 (mV)
